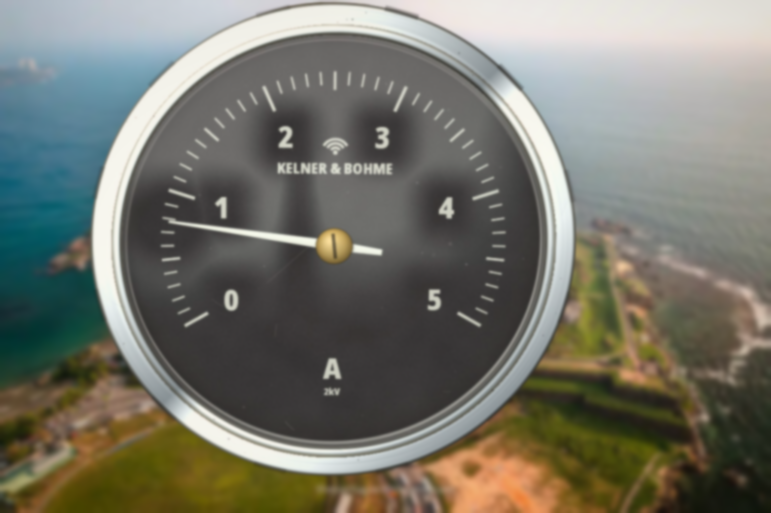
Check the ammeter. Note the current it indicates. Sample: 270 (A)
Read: 0.8 (A)
